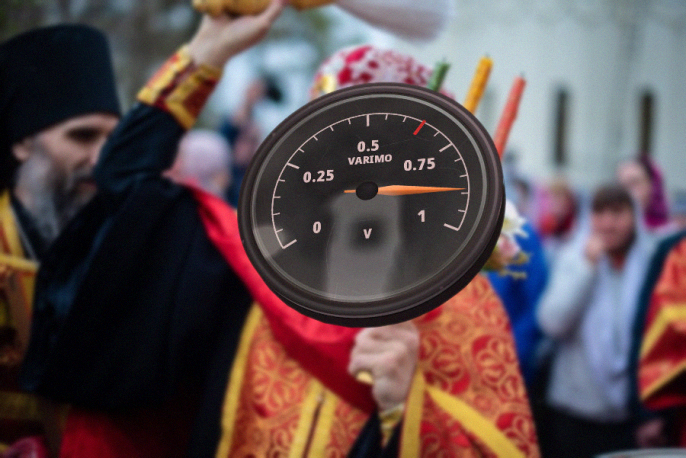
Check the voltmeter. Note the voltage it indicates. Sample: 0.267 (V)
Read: 0.9 (V)
